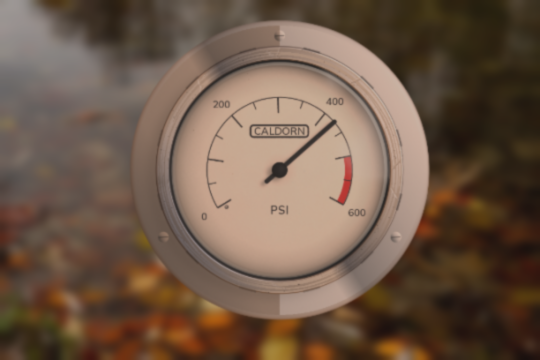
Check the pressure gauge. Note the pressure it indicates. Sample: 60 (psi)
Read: 425 (psi)
